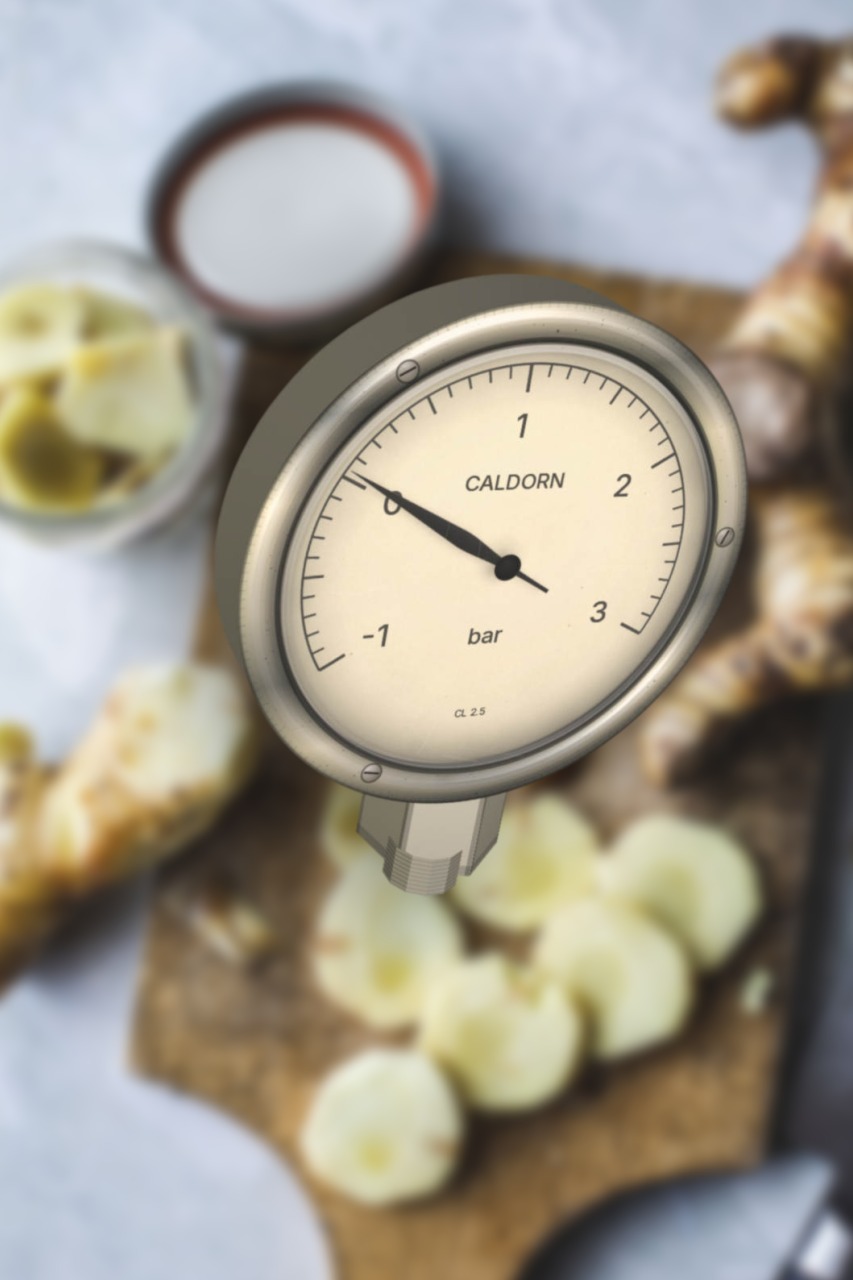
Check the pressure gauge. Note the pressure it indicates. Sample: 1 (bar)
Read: 0.05 (bar)
